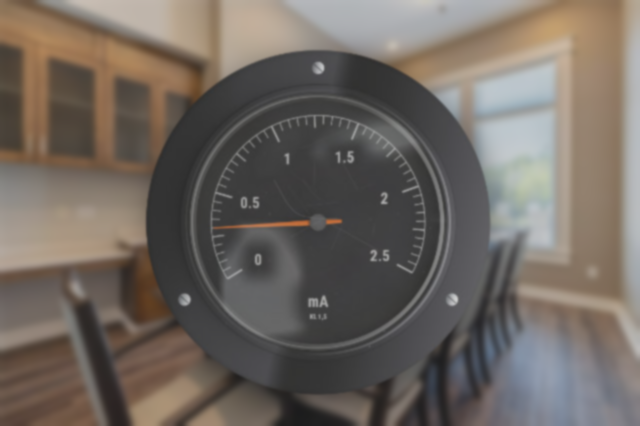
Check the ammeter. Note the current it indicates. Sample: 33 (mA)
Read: 0.3 (mA)
